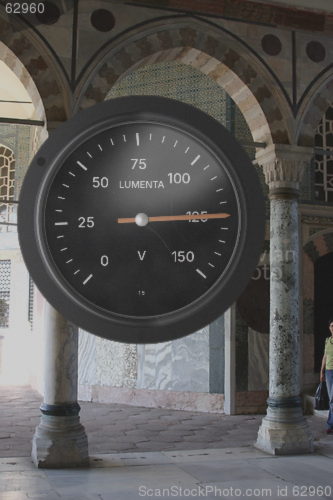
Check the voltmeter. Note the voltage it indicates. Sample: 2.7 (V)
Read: 125 (V)
